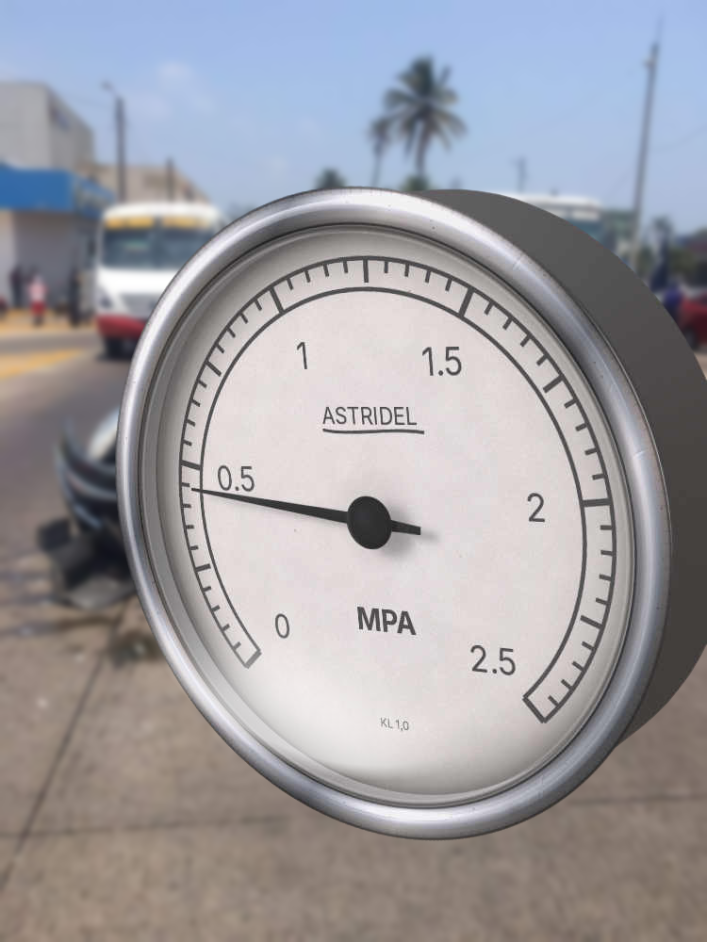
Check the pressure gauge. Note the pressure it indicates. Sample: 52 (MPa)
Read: 0.45 (MPa)
